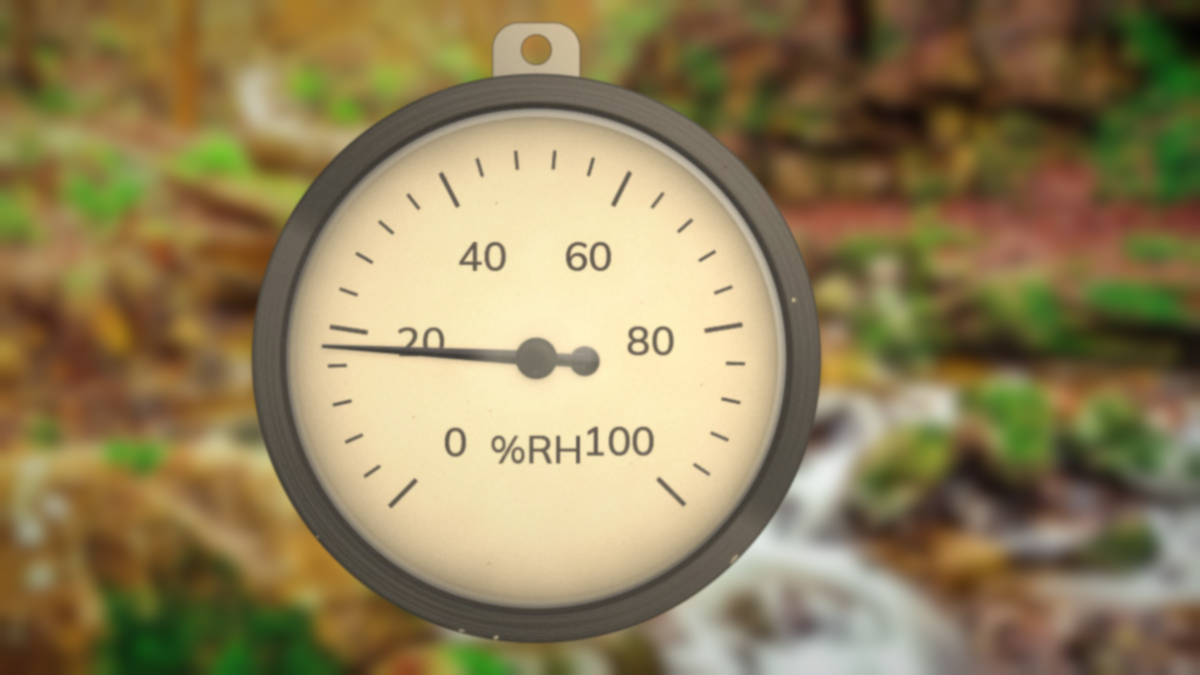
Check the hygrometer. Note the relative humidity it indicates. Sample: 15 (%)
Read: 18 (%)
